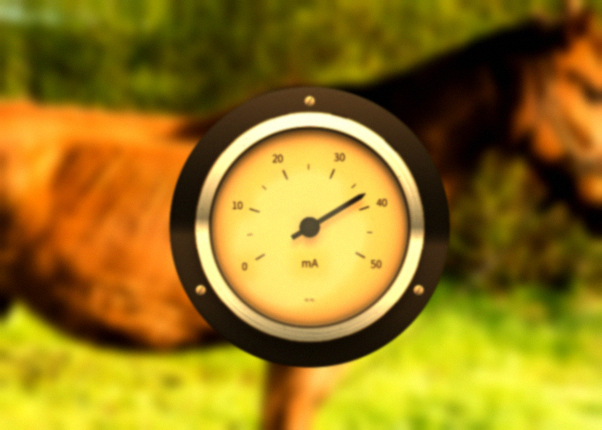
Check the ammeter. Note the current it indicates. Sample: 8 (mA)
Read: 37.5 (mA)
